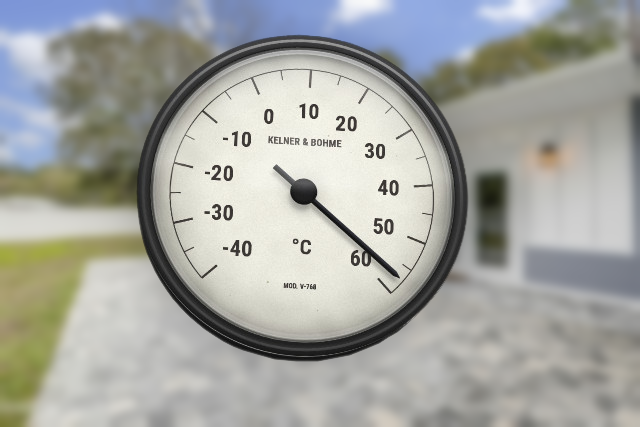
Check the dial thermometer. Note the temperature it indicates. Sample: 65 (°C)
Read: 57.5 (°C)
